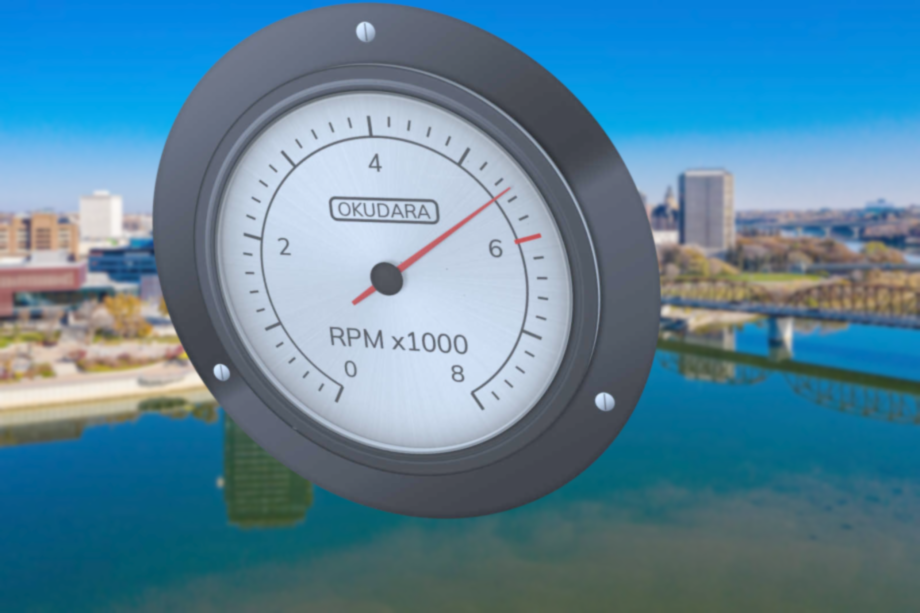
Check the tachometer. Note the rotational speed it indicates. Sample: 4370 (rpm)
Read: 5500 (rpm)
